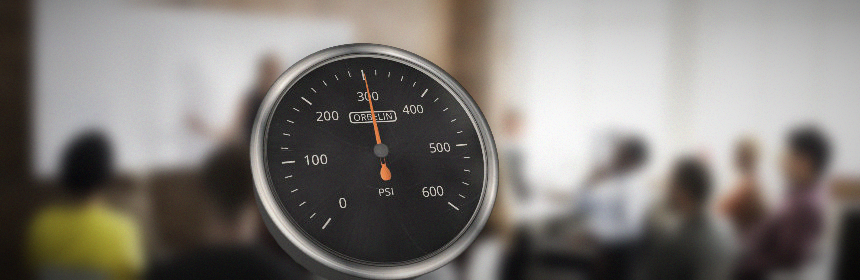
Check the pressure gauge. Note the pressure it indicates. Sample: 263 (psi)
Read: 300 (psi)
